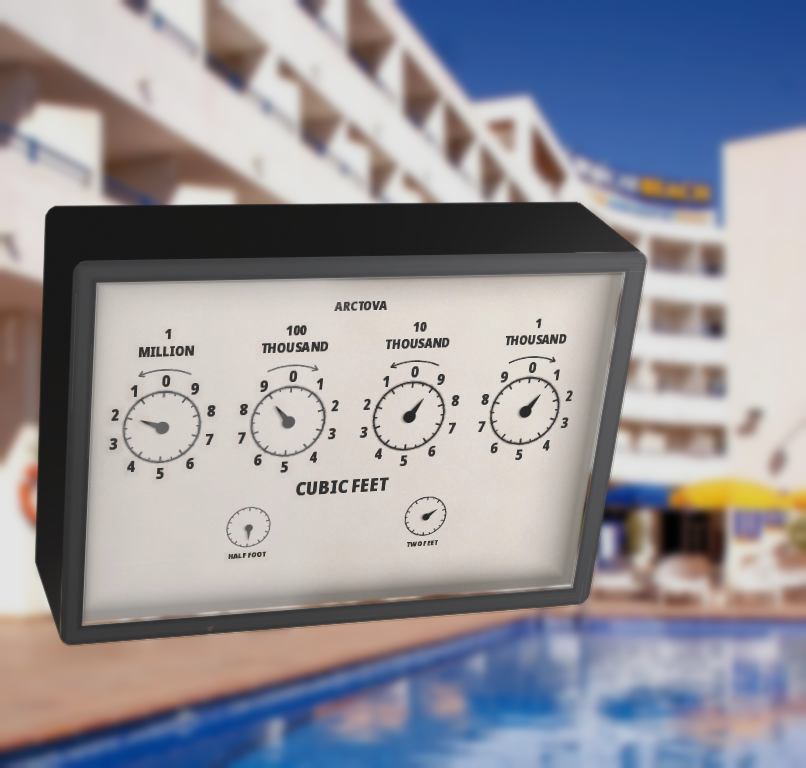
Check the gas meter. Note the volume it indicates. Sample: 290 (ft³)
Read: 189100 (ft³)
